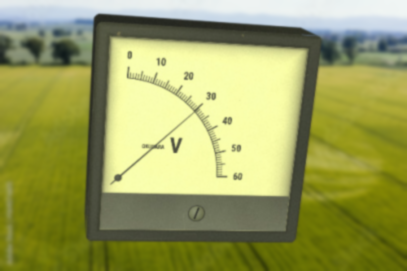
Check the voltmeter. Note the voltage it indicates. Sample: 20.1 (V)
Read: 30 (V)
